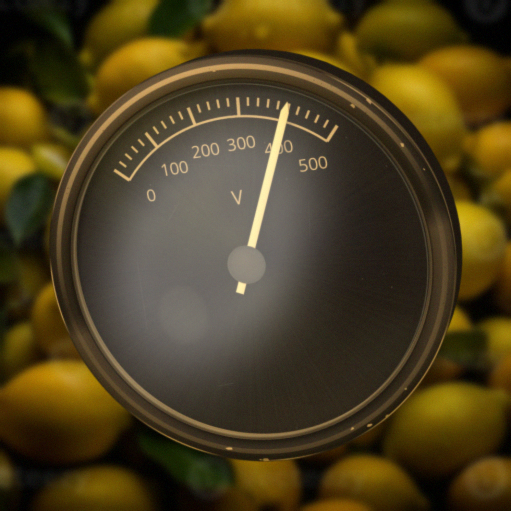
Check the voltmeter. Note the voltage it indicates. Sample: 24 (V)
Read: 400 (V)
